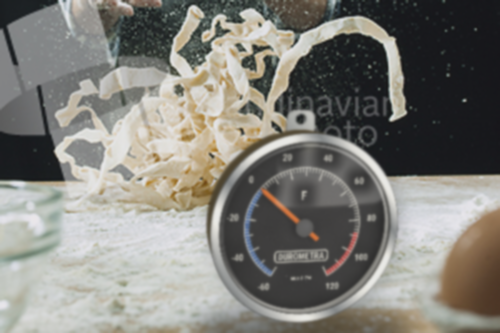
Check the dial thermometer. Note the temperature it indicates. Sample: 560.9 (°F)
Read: 0 (°F)
